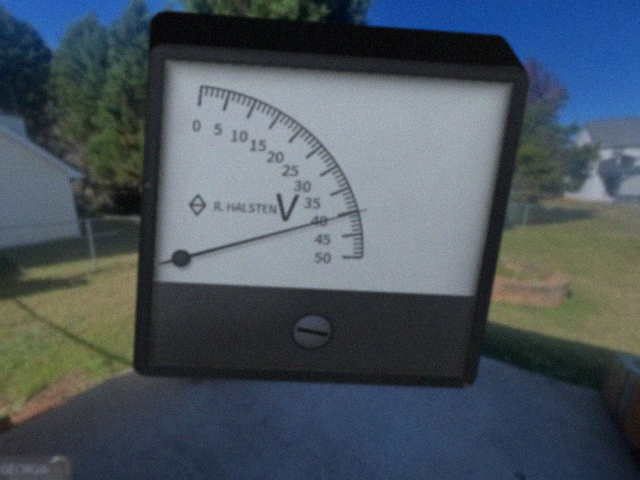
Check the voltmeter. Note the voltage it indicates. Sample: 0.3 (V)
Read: 40 (V)
